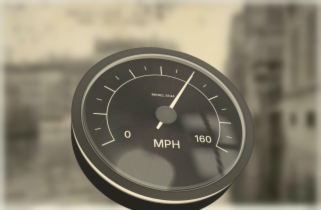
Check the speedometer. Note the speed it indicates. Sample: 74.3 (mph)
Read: 100 (mph)
